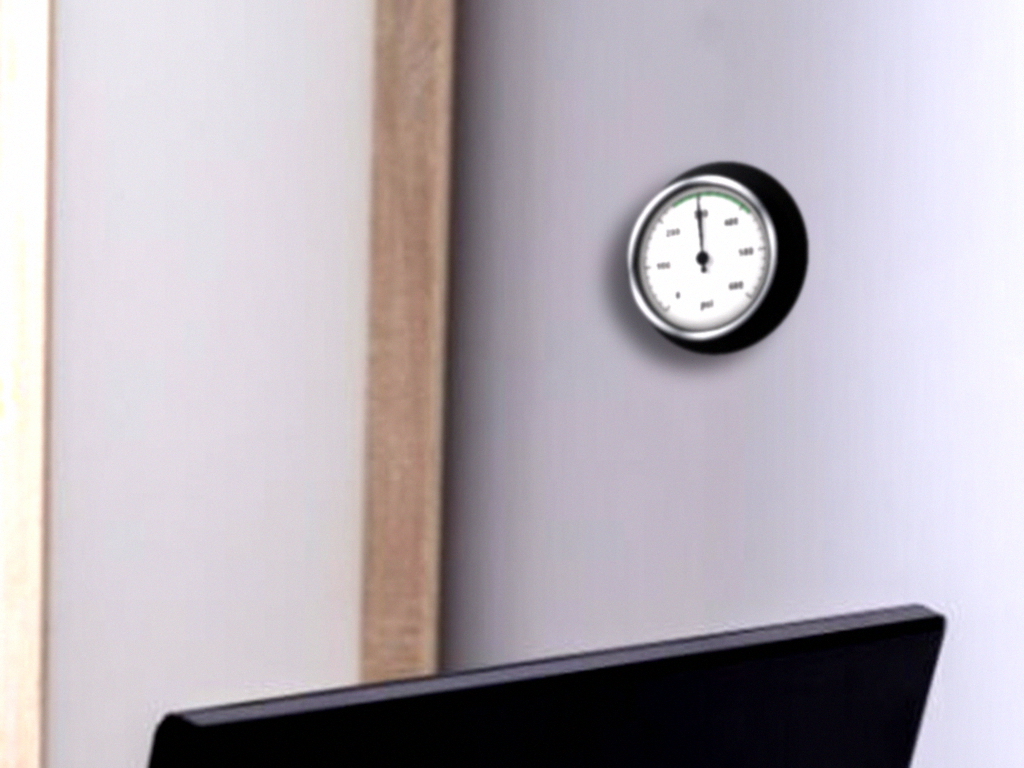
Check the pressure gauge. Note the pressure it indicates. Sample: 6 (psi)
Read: 300 (psi)
